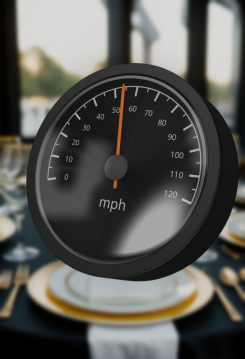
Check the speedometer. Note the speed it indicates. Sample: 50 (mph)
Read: 55 (mph)
